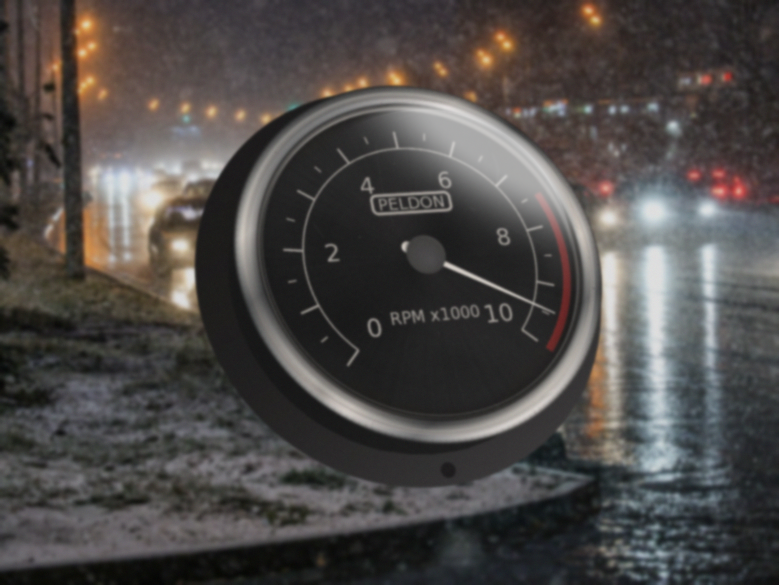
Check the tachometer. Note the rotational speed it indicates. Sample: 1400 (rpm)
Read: 9500 (rpm)
